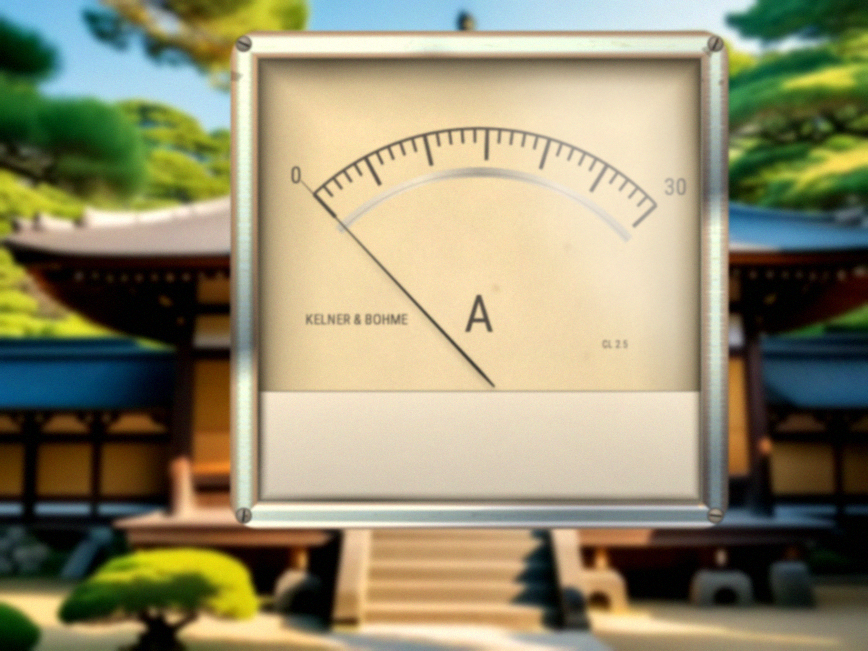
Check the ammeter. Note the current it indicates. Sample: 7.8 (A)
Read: 0 (A)
